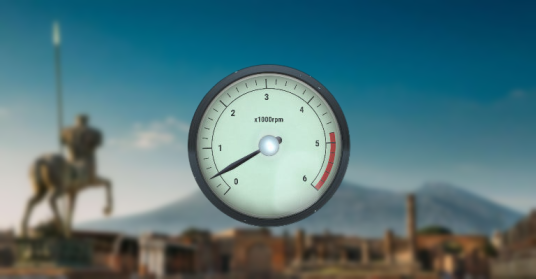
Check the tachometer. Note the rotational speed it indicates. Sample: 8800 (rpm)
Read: 400 (rpm)
